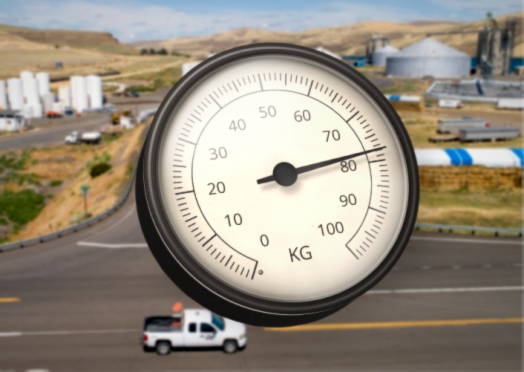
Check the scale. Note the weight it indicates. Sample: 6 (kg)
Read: 78 (kg)
